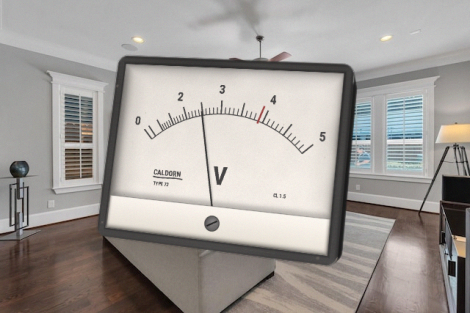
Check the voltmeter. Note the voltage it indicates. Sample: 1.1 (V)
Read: 2.5 (V)
